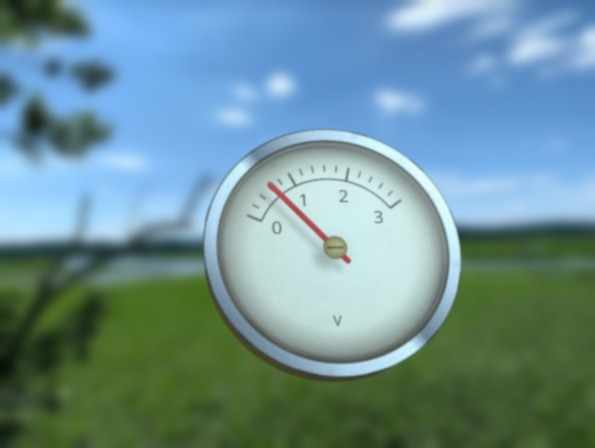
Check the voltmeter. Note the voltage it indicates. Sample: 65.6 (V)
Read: 0.6 (V)
